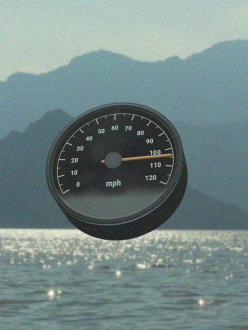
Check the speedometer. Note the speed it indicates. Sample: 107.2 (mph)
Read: 105 (mph)
